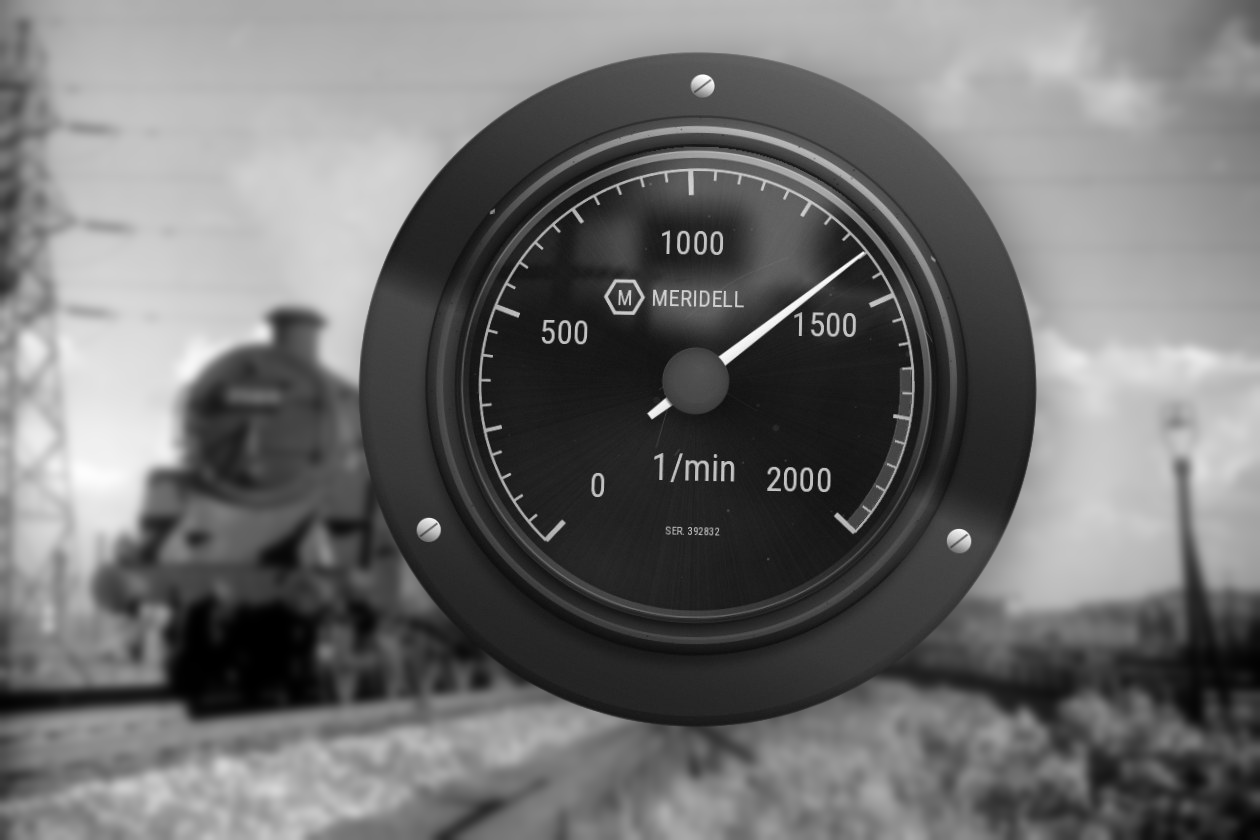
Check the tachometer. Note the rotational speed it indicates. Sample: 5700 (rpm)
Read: 1400 (rpm)
